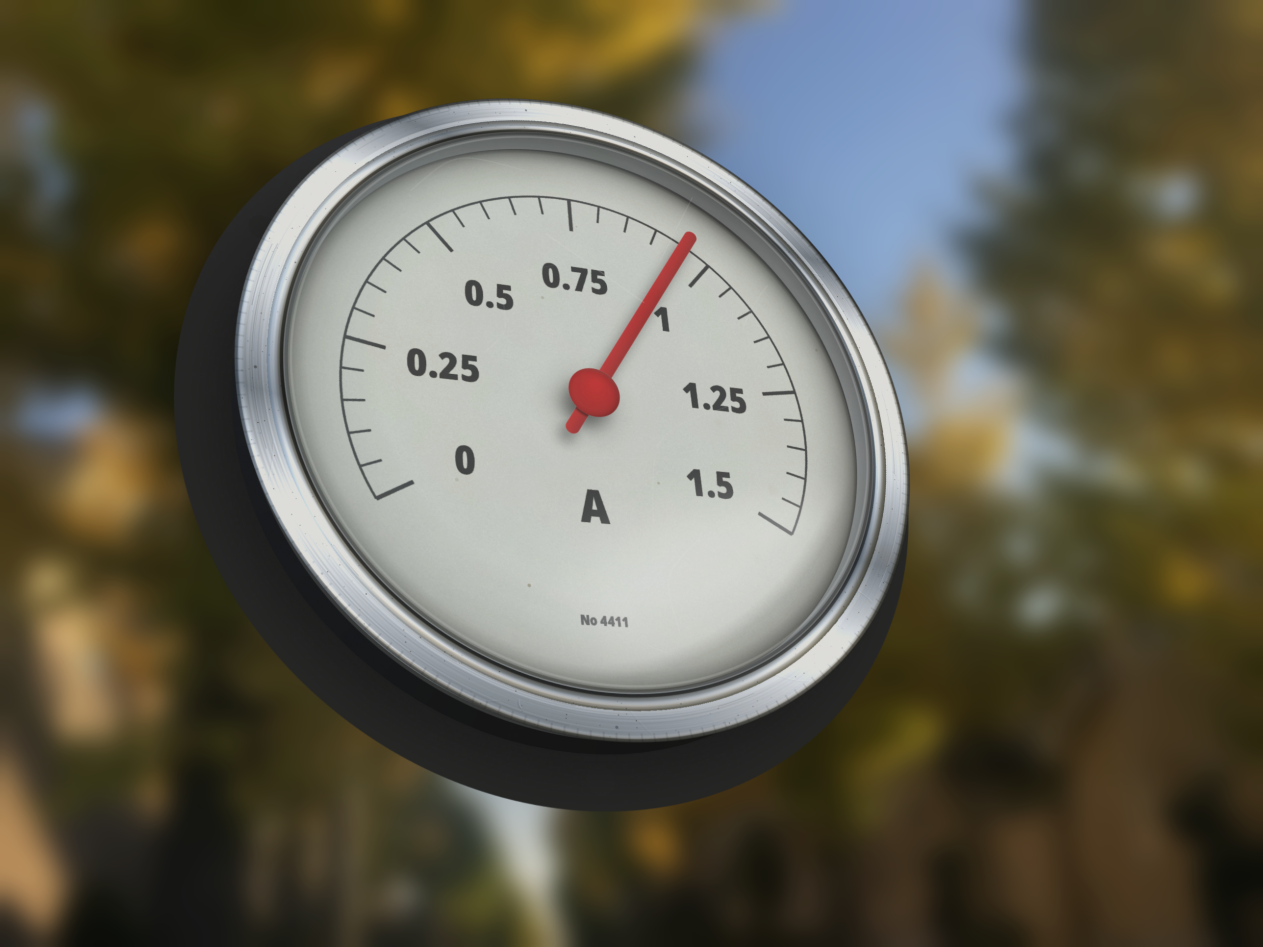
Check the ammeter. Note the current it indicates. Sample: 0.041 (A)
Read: 0.95 (A)
